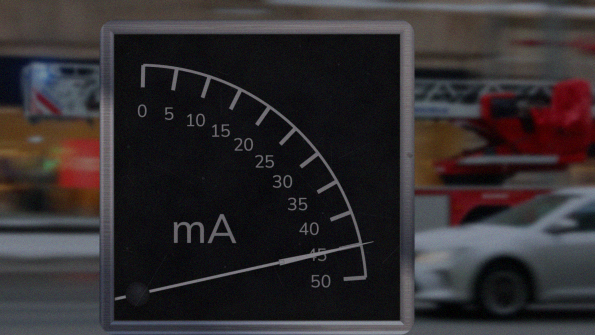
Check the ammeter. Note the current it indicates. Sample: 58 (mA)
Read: 45 (mA)
